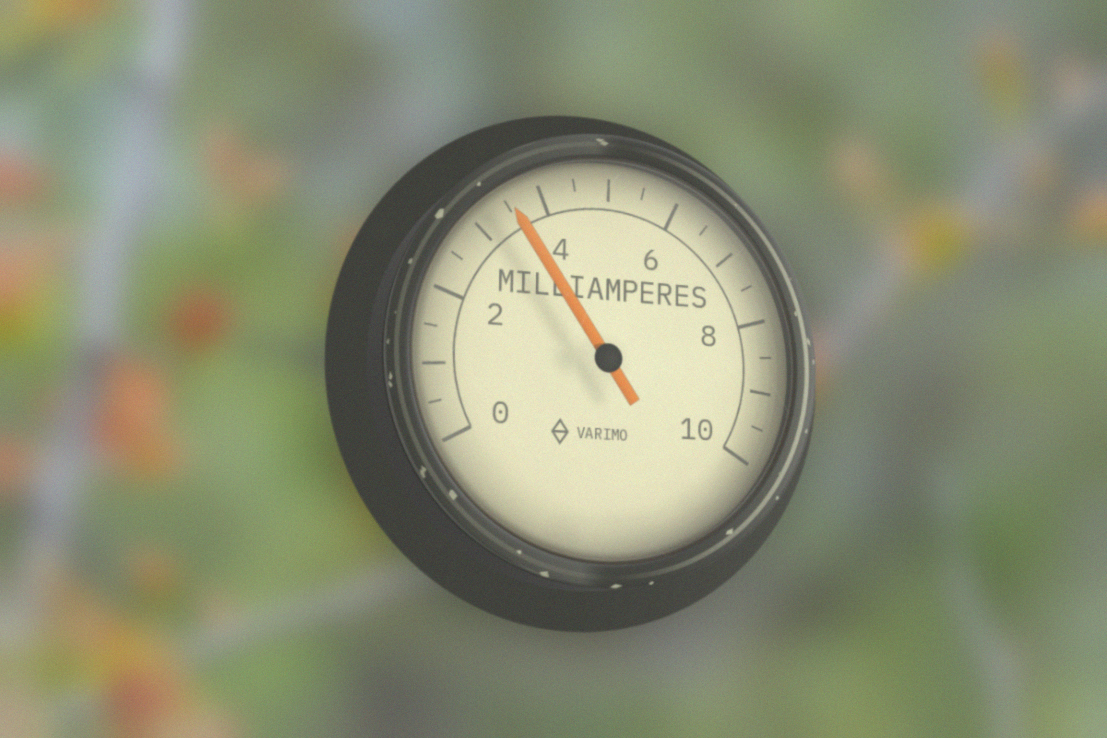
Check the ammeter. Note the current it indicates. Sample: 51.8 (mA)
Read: 3.5 (mA)
